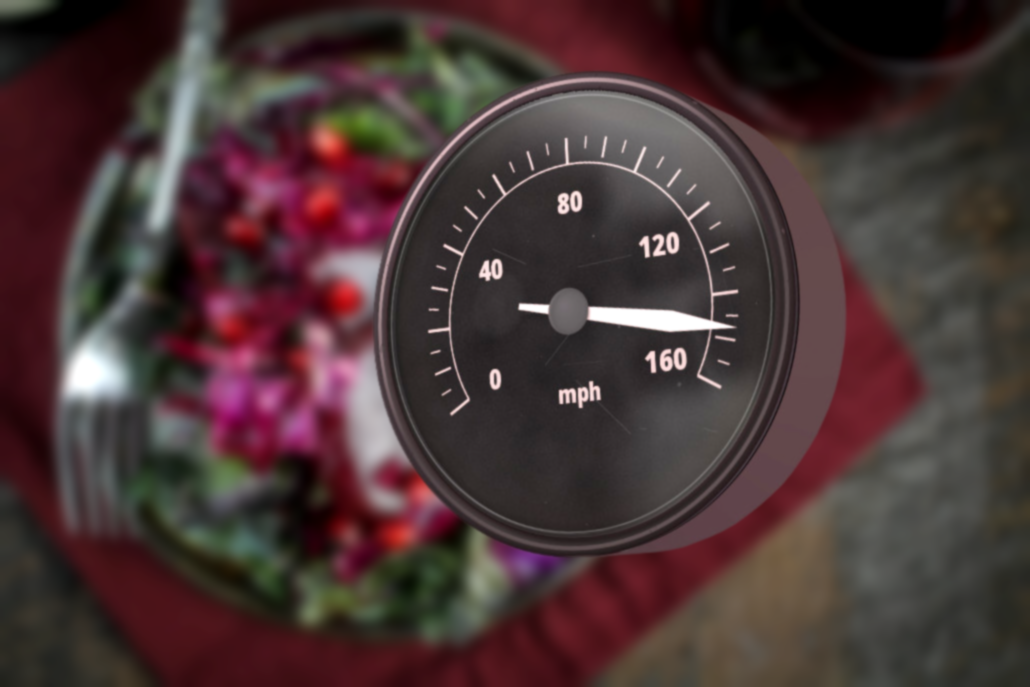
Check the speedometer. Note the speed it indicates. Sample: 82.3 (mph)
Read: 147.5 (mph)
